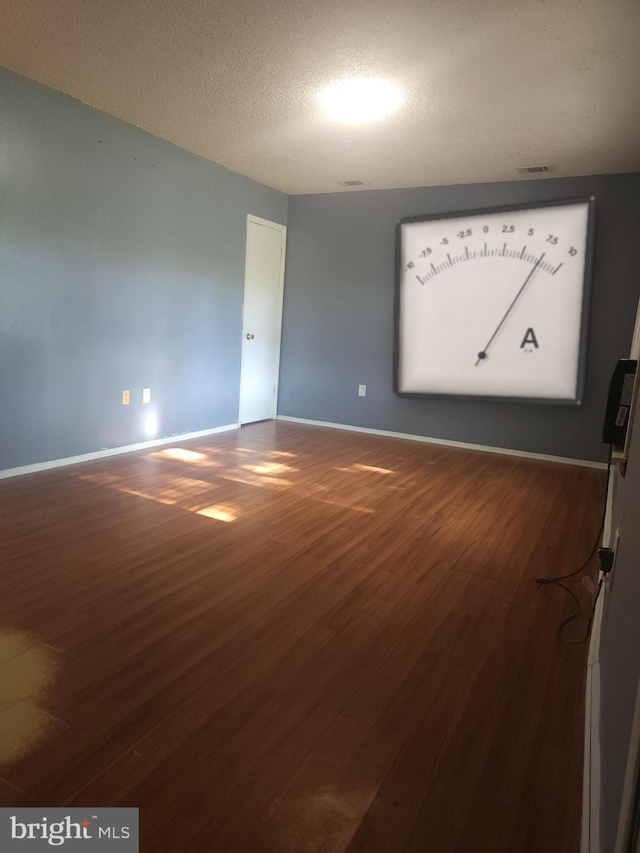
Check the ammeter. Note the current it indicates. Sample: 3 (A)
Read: 7.5 (A)
